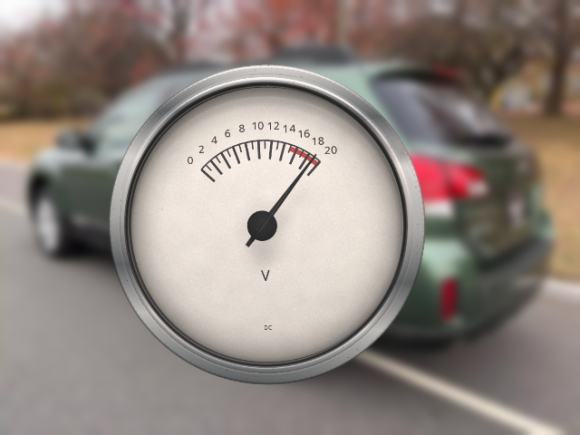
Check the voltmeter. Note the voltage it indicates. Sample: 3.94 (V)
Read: 19 (V)
